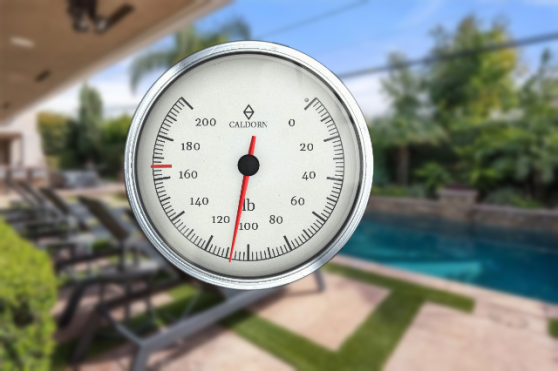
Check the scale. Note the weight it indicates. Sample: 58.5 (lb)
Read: 108 (lb)
